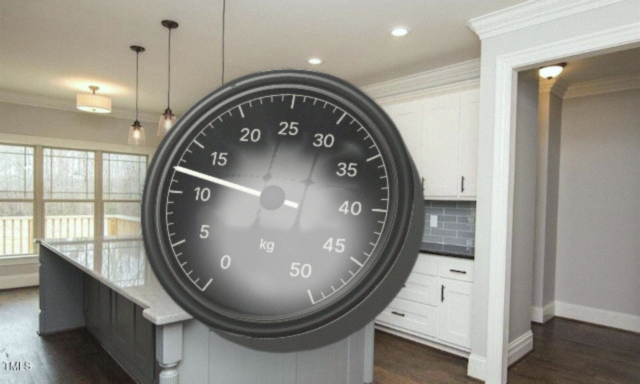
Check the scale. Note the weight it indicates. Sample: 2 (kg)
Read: 12 (kg)
